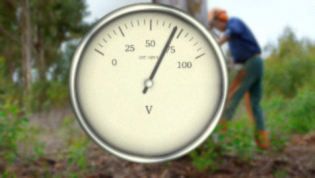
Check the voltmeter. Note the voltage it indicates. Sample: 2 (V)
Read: 70 (V)
